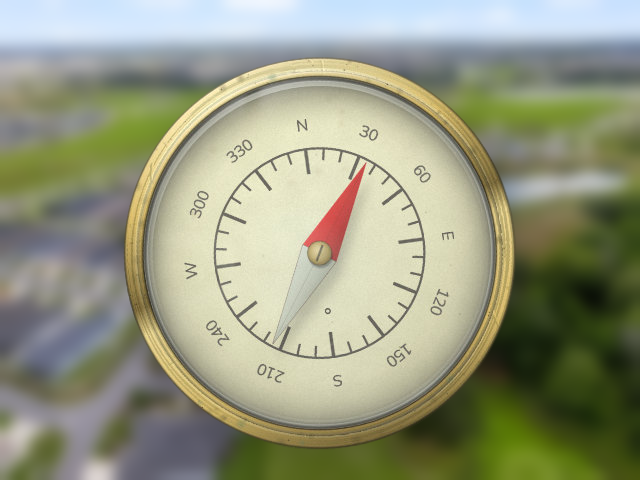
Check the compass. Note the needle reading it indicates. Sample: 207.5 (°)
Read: 35 (°)
